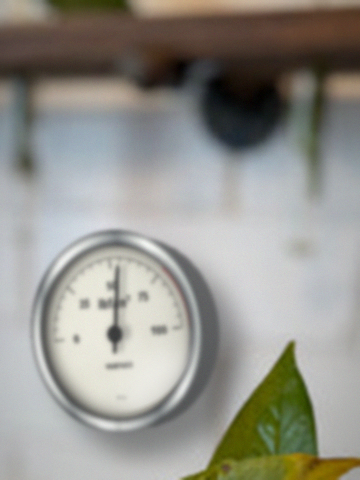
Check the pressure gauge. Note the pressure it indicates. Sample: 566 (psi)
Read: 55 (psi)
